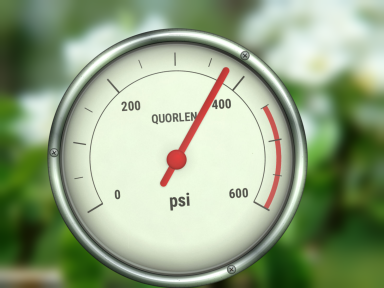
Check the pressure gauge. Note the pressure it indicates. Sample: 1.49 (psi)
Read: 375 (psi)
